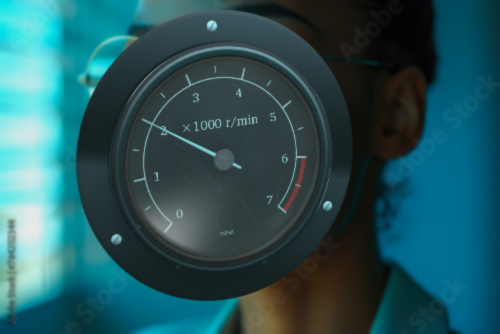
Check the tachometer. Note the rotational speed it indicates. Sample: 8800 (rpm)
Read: 2000 (rpm)
